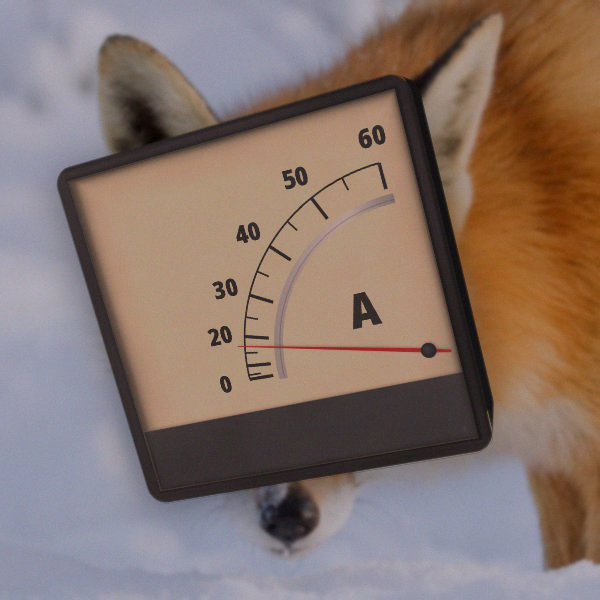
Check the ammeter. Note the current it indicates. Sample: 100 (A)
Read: 17.5 (A)
